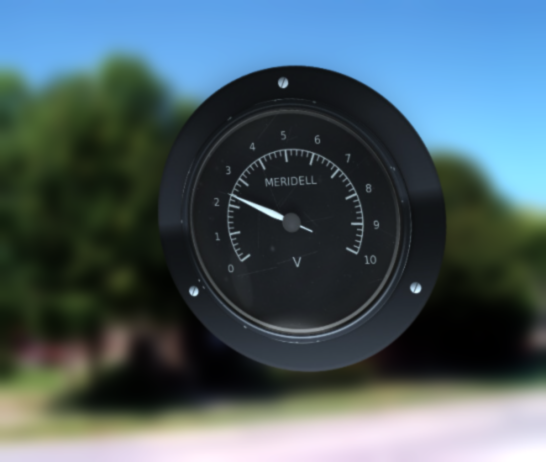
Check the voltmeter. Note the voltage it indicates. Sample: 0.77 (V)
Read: 2.4 (V)
